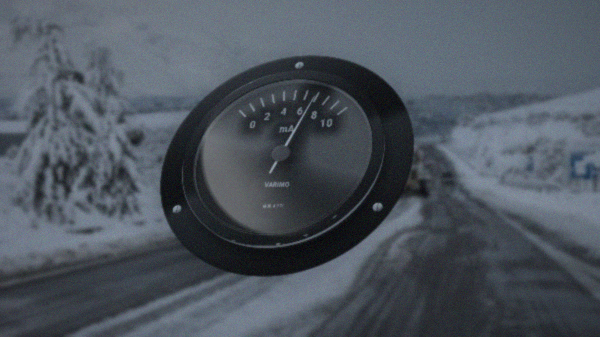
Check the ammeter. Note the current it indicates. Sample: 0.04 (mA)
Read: 7 (mA)
